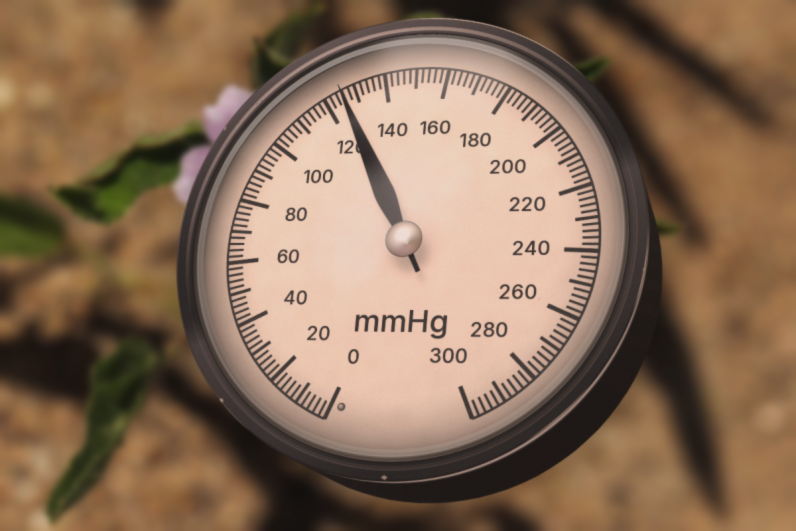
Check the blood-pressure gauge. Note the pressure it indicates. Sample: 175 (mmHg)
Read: 126 (mmHg)
